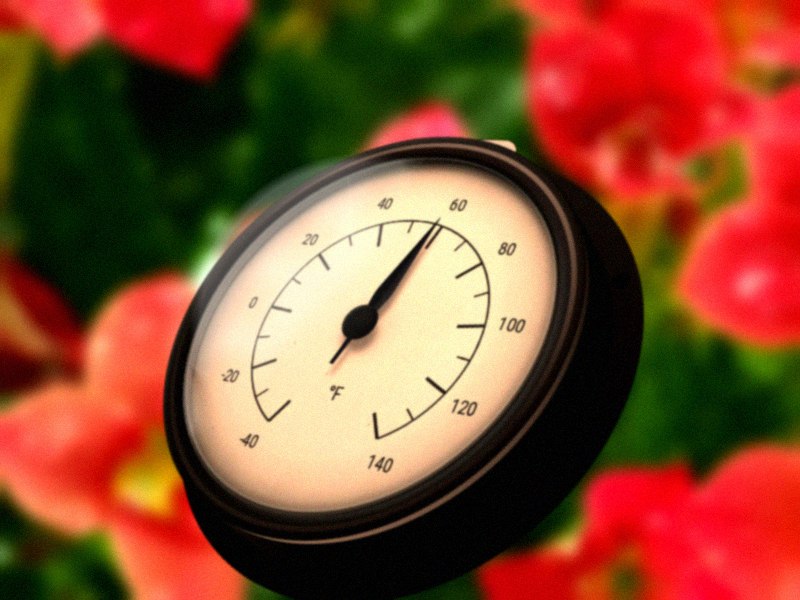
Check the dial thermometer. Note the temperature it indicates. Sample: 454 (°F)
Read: 60 (°F)
